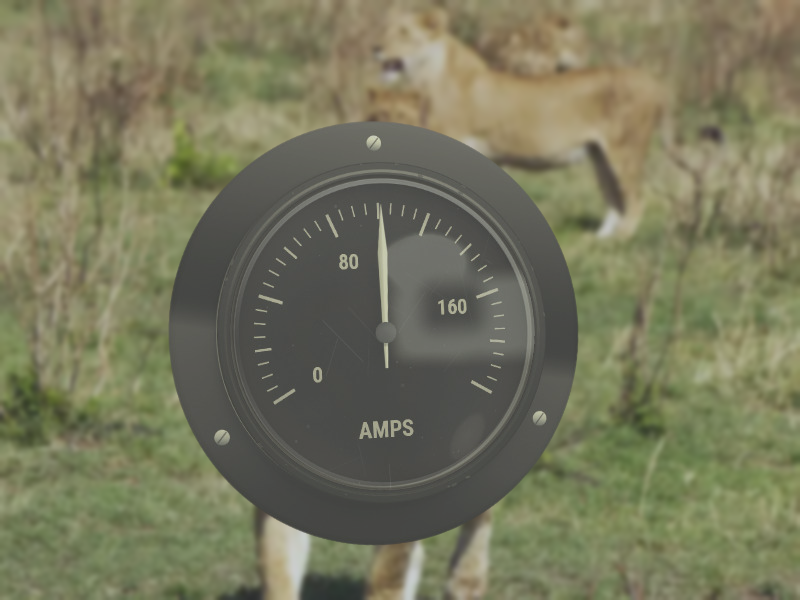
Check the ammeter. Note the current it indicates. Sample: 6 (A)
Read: 100 (A)
